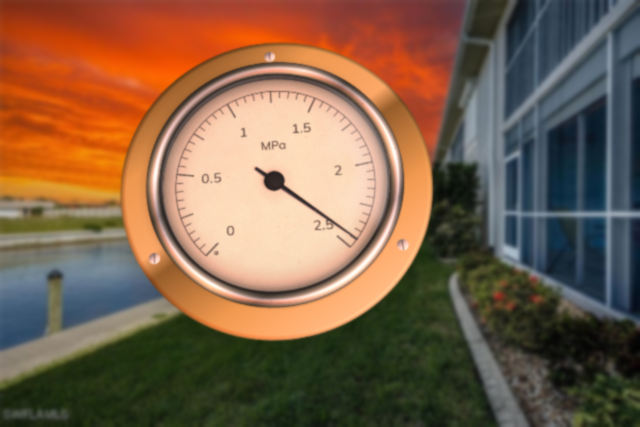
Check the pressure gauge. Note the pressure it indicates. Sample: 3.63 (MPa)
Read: 2.45 (MPa)
